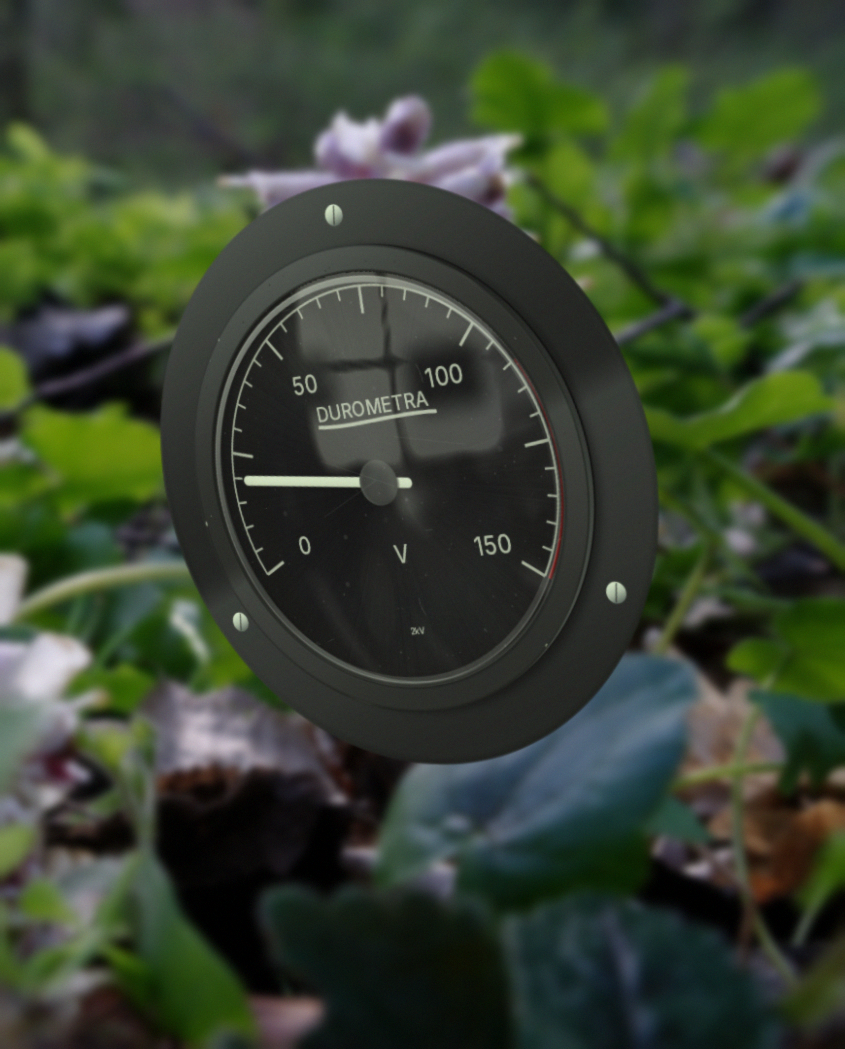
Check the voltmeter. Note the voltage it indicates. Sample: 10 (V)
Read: 20 (V)
